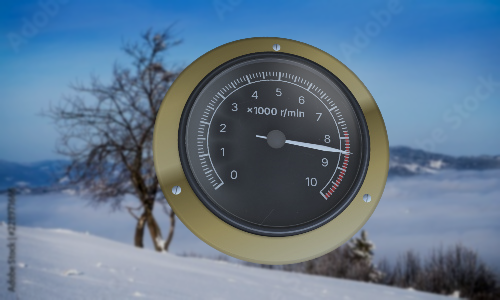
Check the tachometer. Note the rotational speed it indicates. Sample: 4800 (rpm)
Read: 8500 (rpm)
